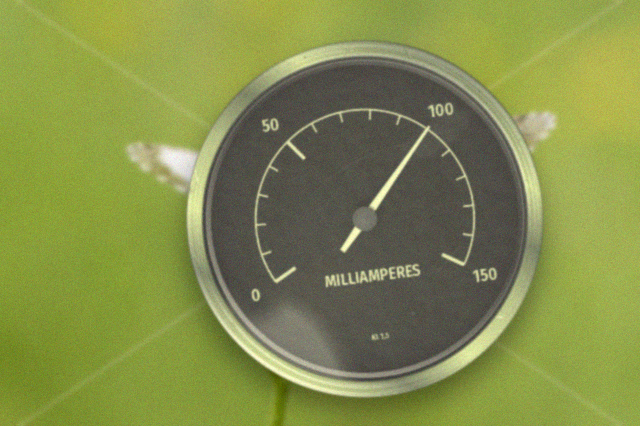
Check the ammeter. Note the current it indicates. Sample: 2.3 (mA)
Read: 100 (mA)
